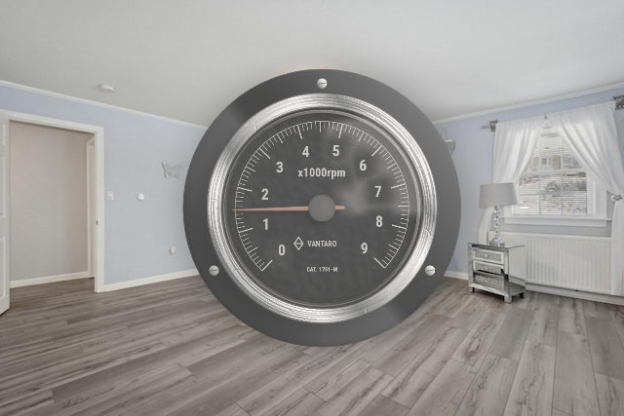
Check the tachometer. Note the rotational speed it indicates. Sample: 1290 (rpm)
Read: 1500 (rpm)
